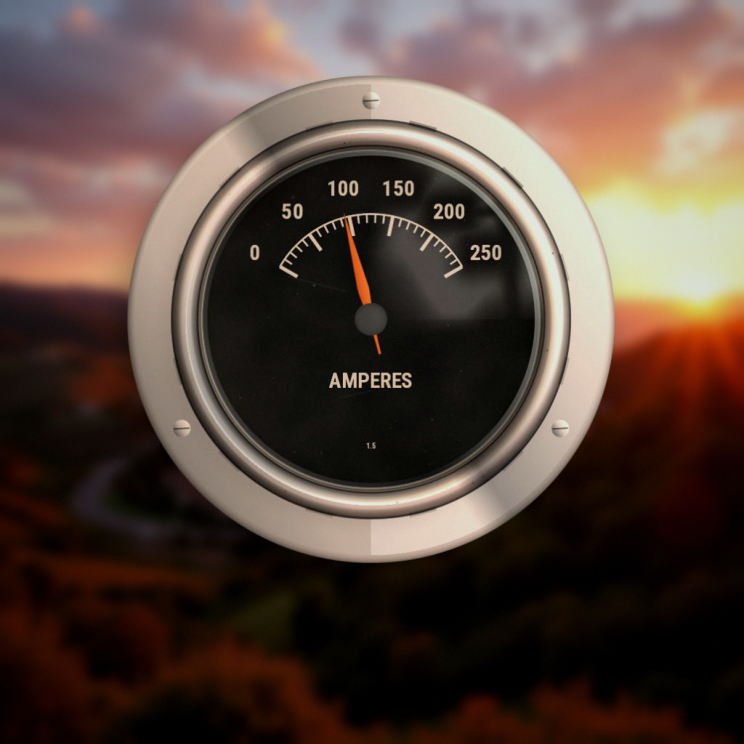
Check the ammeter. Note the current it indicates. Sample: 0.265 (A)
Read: 95 (A)
